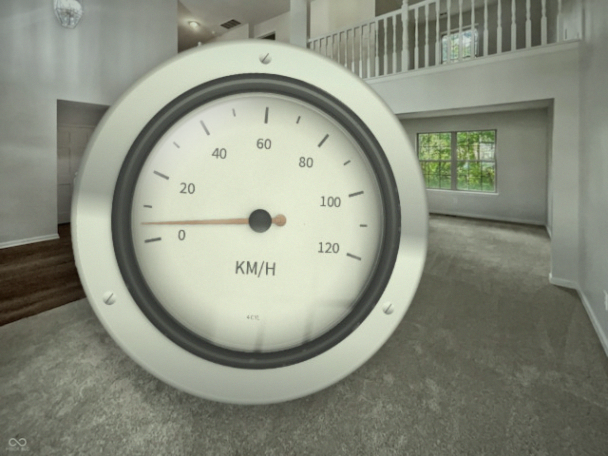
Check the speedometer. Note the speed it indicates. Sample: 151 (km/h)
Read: 5 (km/h)
